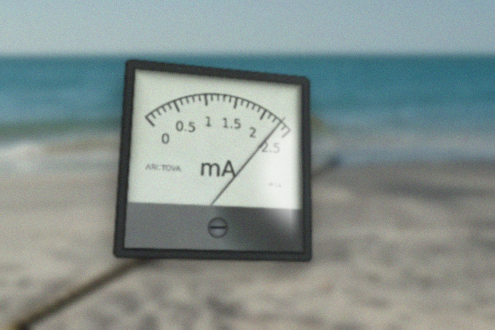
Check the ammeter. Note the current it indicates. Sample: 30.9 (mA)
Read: 2.3 (mA)
